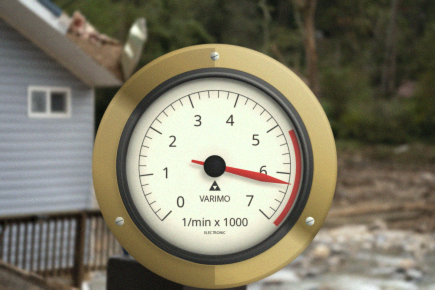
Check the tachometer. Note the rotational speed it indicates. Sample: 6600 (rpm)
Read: 6200 (rpm)
